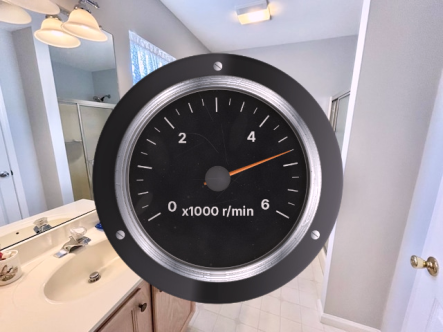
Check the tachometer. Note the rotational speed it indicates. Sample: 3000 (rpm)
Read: 4750 (rpm)
